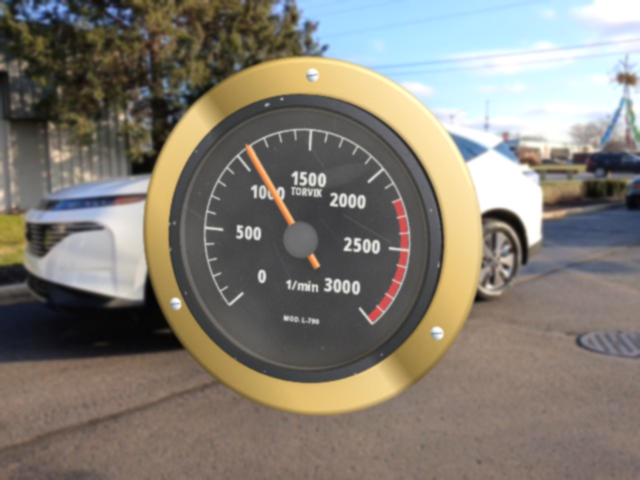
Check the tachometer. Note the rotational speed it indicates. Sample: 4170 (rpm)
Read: 1100 (rpm)
